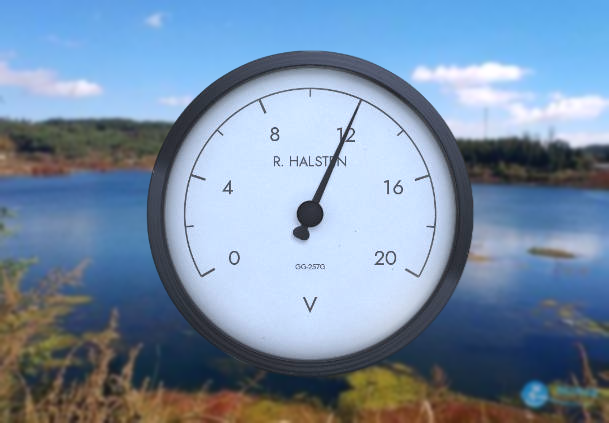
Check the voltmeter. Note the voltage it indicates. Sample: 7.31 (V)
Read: 12 (V)
